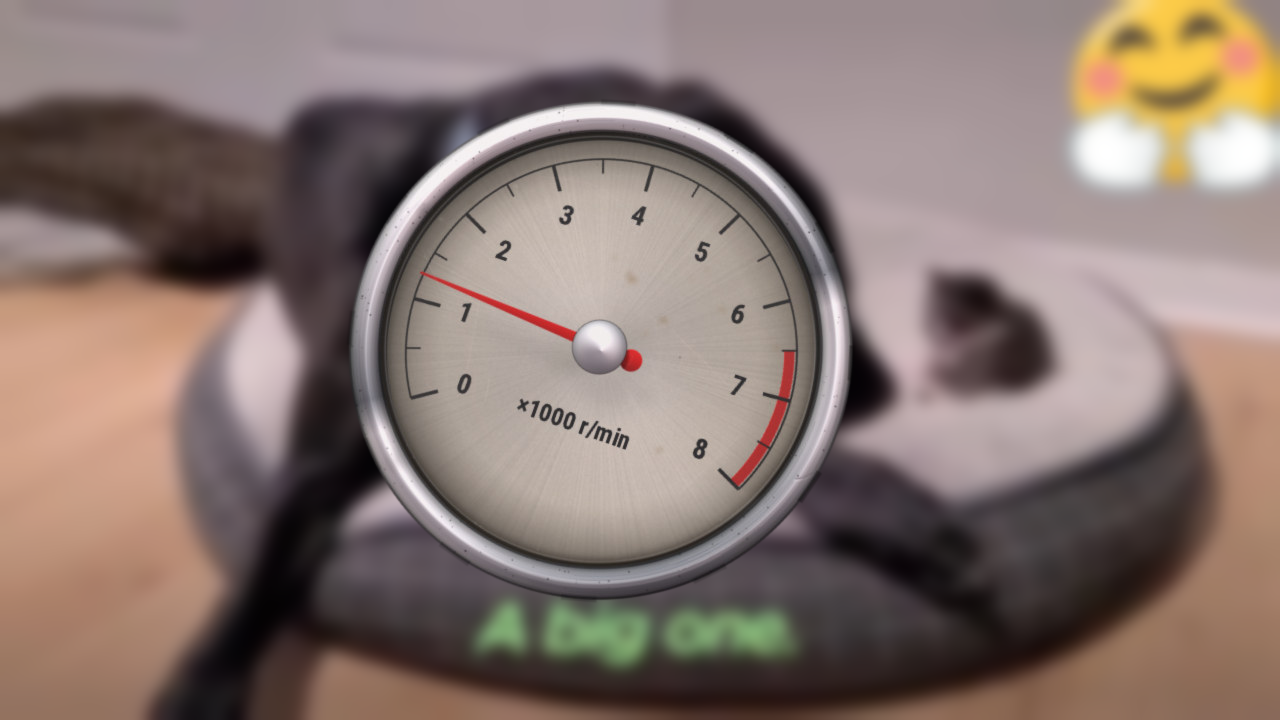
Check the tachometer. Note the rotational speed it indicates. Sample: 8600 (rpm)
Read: 1250 (rpm)
